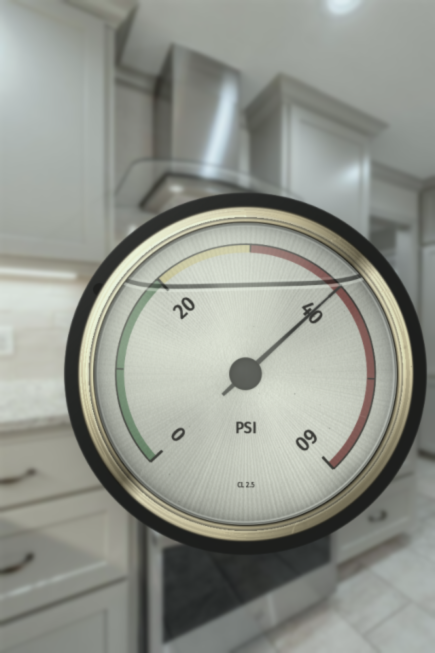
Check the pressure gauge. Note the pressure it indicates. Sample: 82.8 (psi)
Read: 40 (psi)
